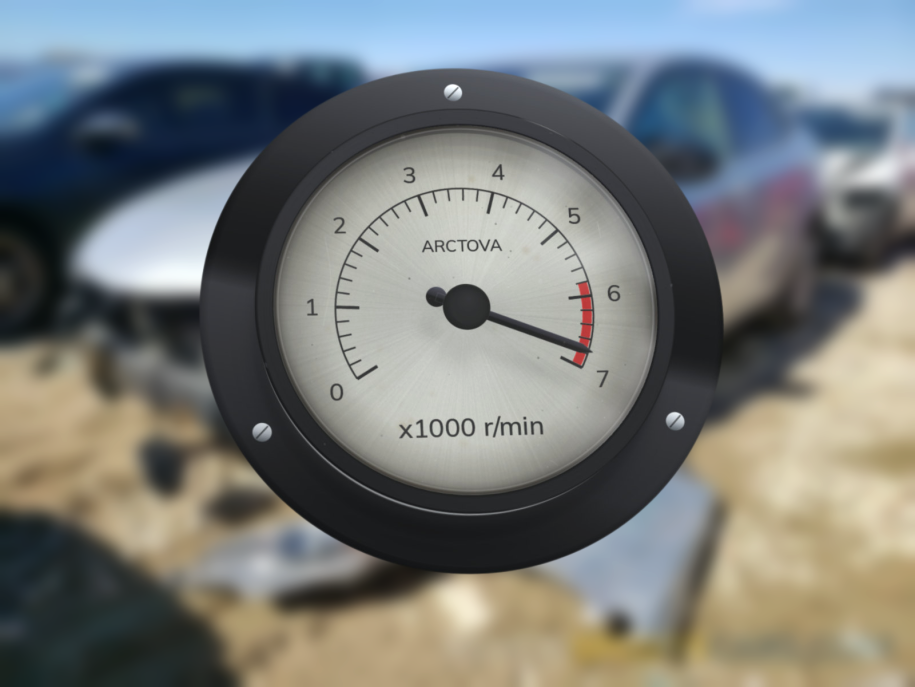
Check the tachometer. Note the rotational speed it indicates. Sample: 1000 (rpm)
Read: 6800 (rpm)
